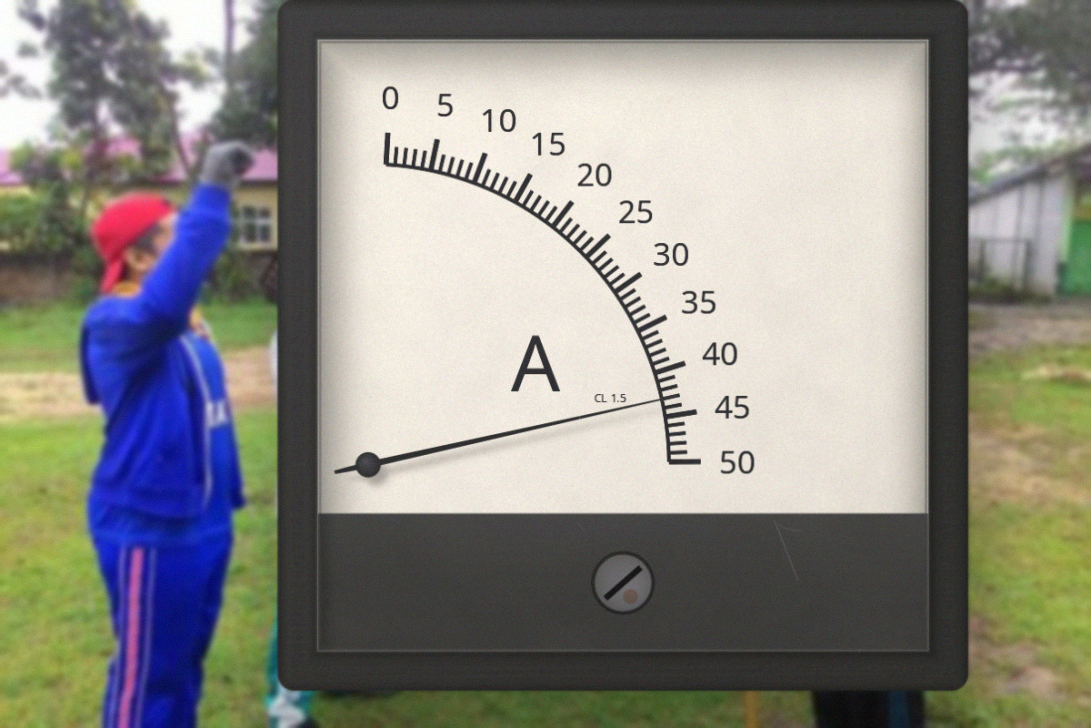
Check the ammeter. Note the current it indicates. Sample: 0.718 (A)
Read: 43 (A)
